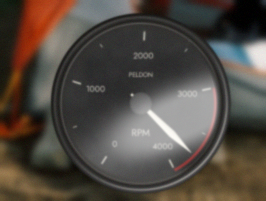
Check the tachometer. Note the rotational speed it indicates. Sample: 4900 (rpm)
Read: 3750 (rpm)
